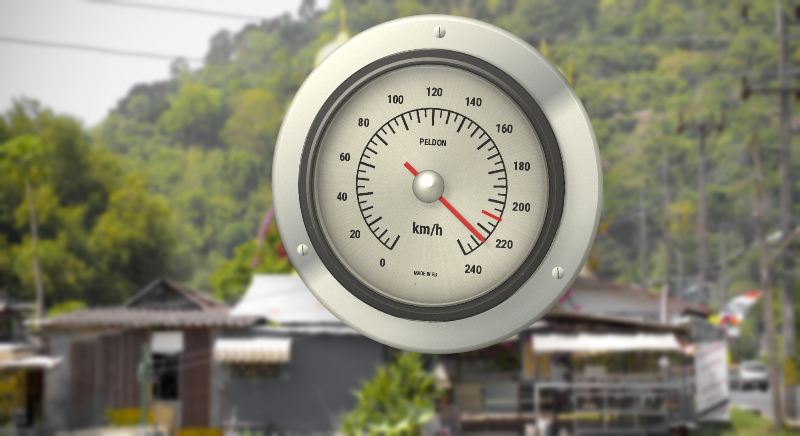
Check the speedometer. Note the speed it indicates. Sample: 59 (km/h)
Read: 225 (km/h)
